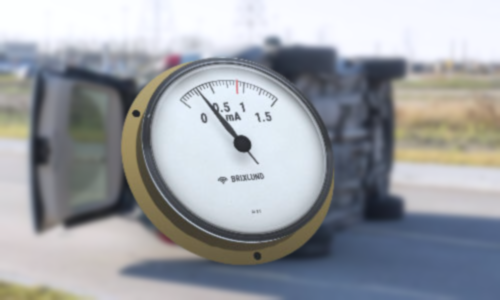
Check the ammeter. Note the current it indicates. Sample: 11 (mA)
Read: 0.25 (mA)
